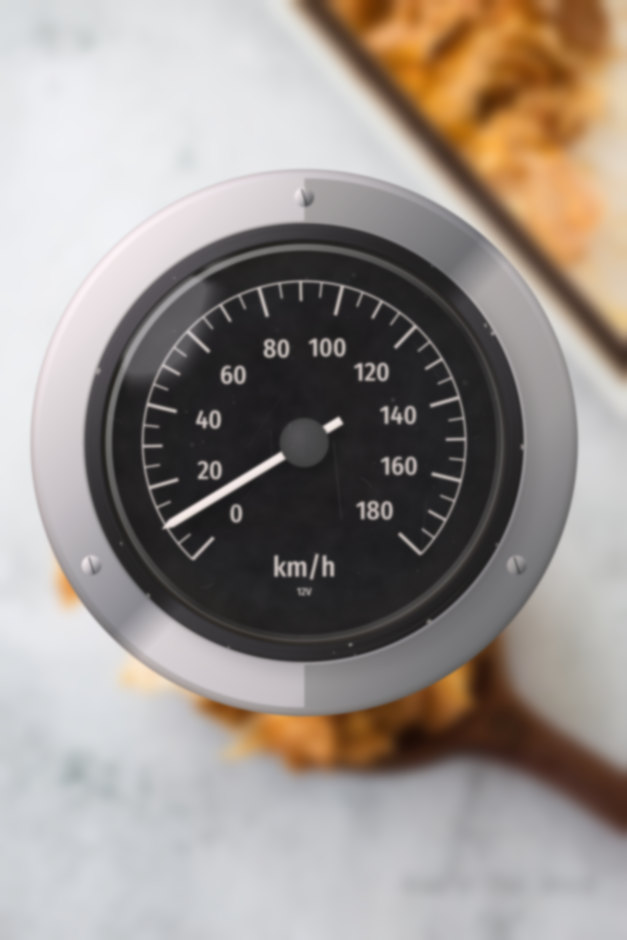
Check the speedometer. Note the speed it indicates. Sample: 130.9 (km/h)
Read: 10 (km/h)
